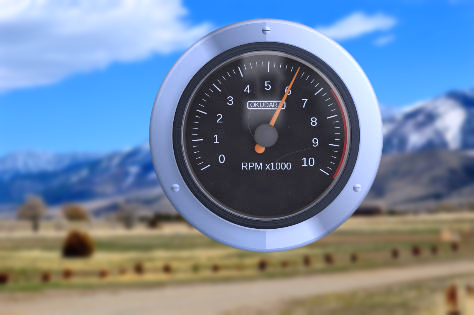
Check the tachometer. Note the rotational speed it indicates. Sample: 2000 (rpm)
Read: 6000 (rpm)
